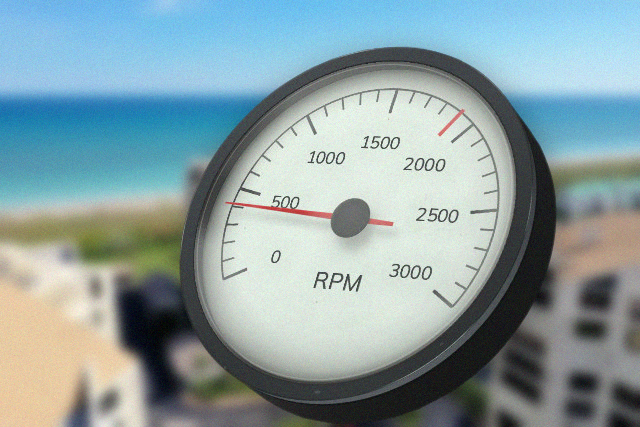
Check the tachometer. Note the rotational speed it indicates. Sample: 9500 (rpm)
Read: 400 (rpm)
